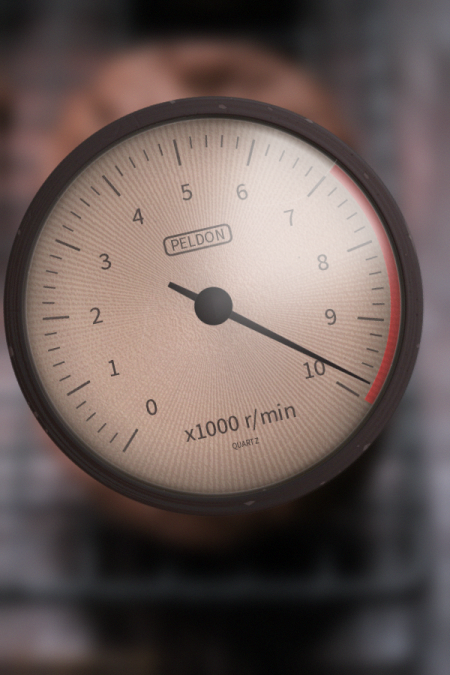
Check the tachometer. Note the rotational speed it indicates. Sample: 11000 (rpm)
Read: 9800 (rpm)
